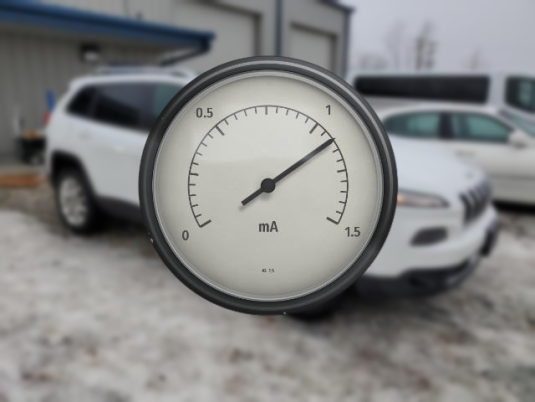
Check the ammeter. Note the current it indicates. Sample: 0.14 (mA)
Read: 1.1 (mA)
